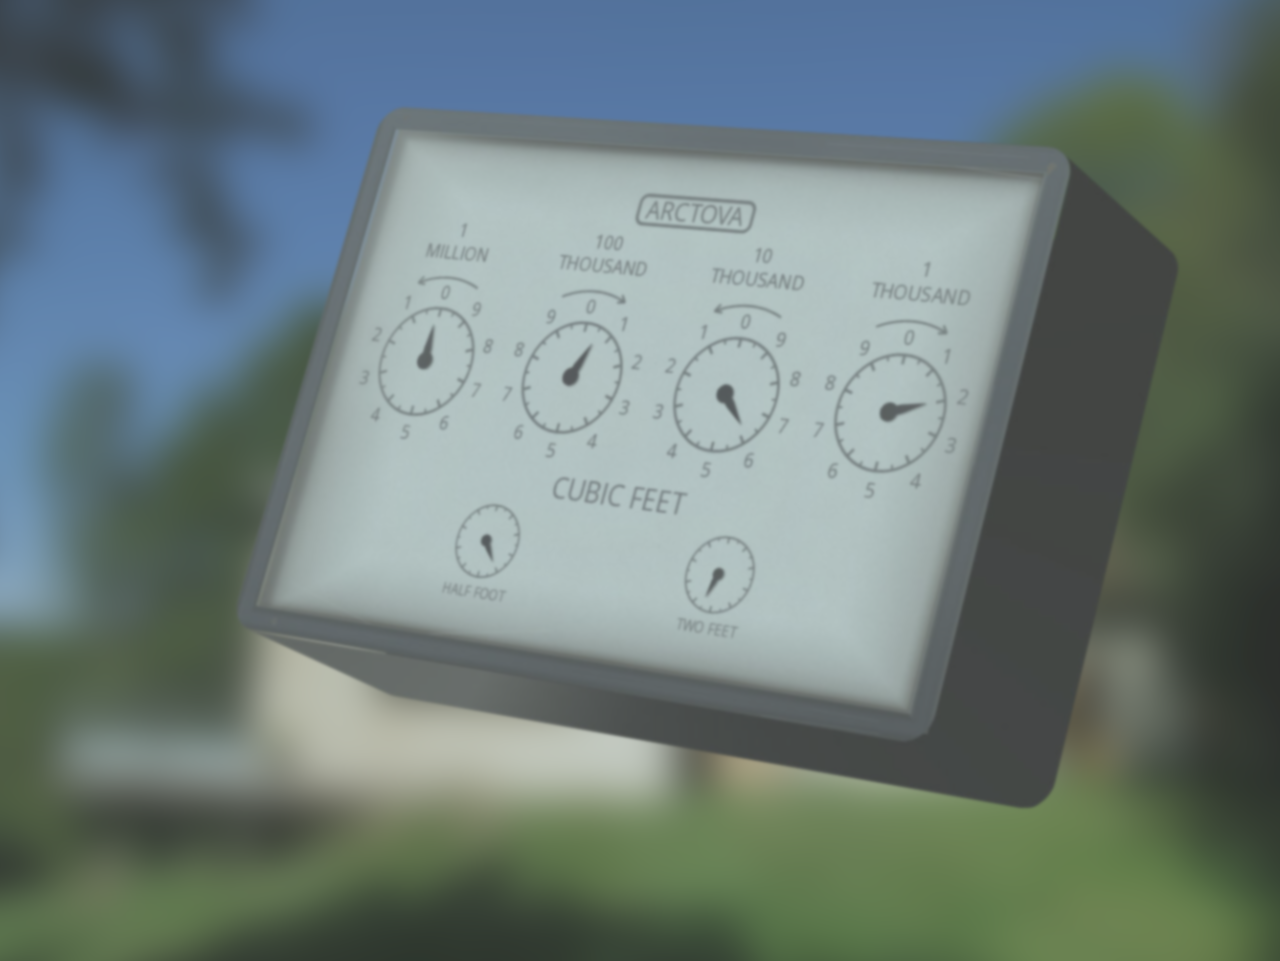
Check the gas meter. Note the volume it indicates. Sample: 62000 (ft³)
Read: 6200 (ft³)
